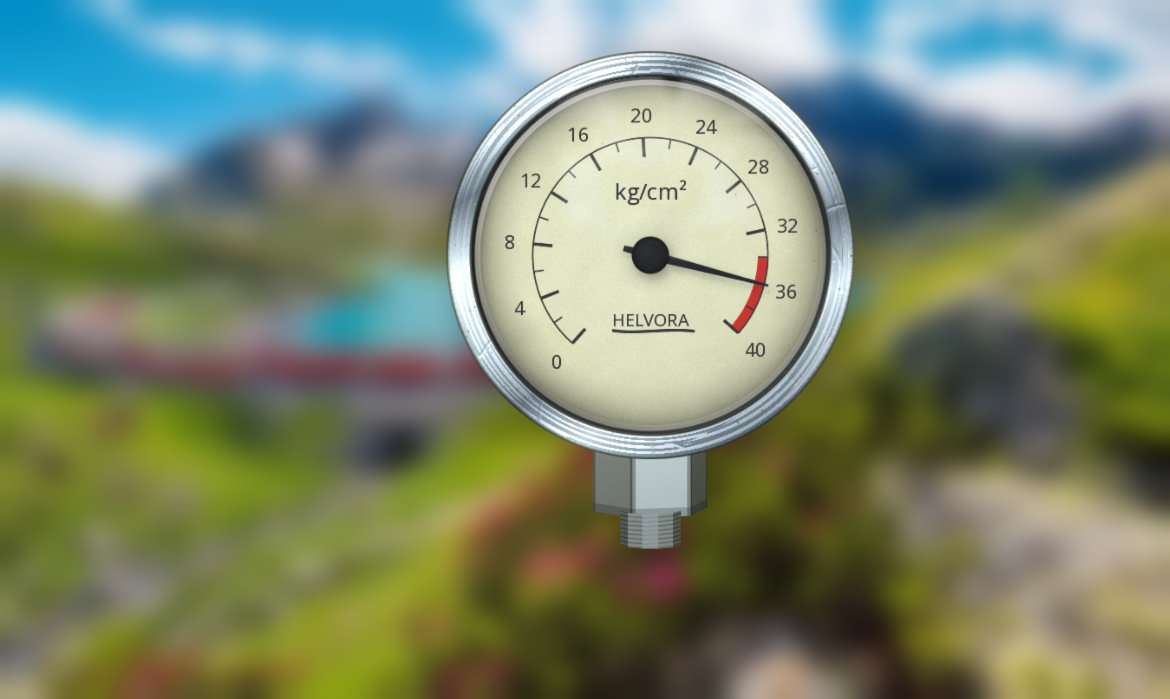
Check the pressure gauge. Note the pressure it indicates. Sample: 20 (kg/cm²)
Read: 36 (kg/cm²)
